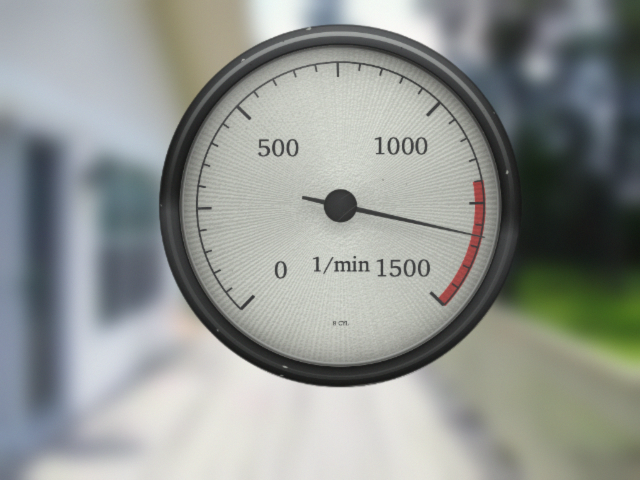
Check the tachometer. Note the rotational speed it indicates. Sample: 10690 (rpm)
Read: 1325 (rpm)
